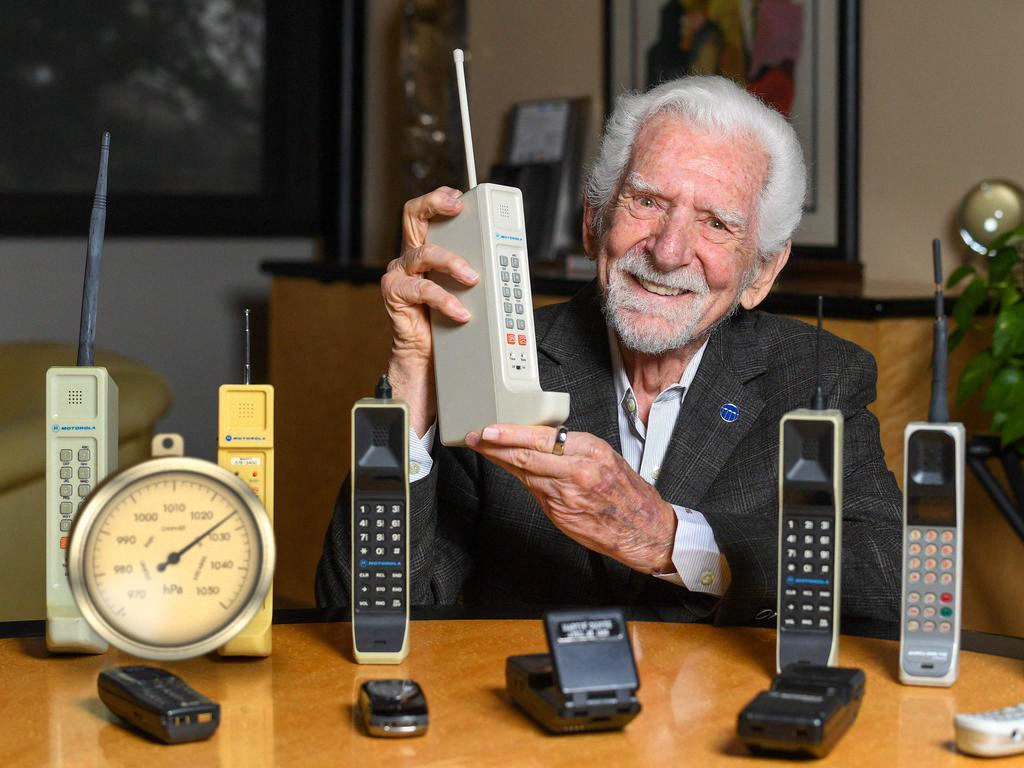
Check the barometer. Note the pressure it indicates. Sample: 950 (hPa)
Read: 1026 (hPa)
